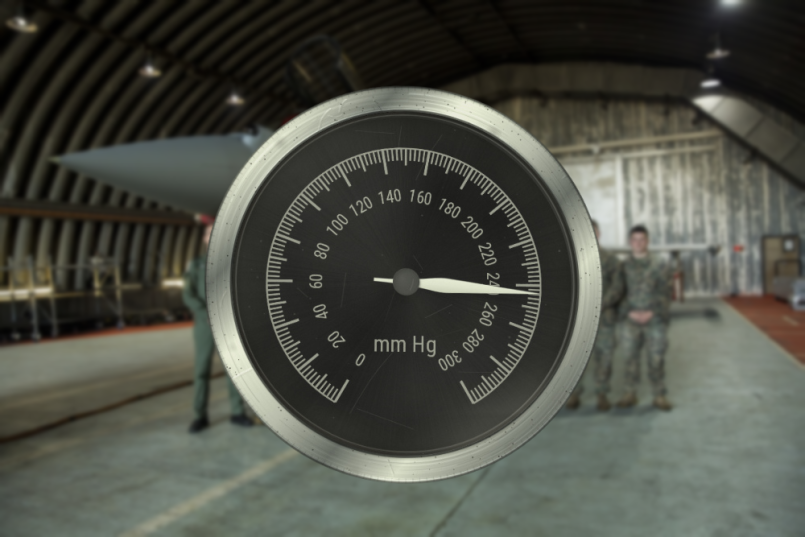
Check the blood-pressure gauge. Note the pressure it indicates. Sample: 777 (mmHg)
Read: 244 (mmHg)
